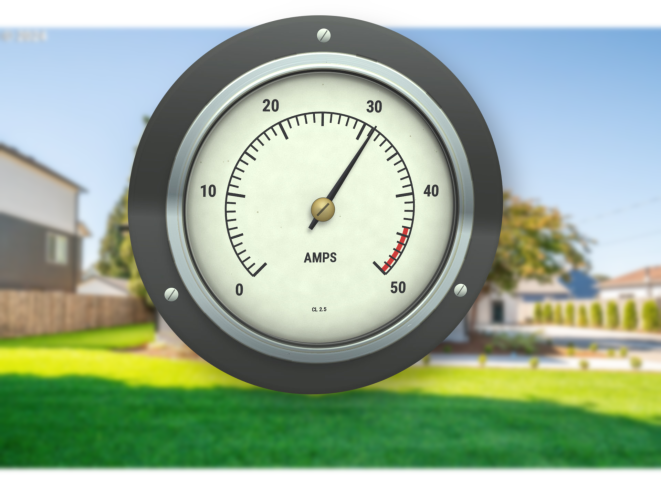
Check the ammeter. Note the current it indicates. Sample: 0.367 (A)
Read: 31 (A)
